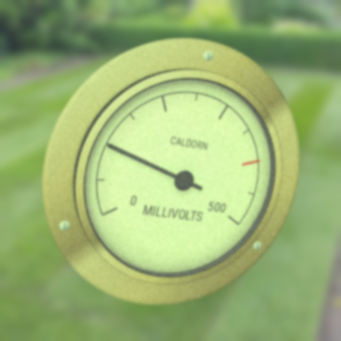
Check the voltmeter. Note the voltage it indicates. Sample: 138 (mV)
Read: 100 (mV)
